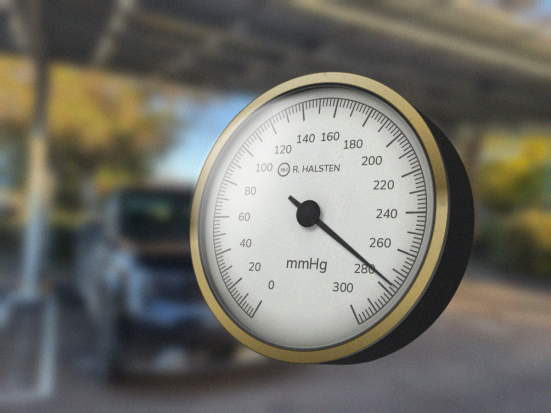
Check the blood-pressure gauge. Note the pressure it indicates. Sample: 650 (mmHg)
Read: 276 (mmHg)
